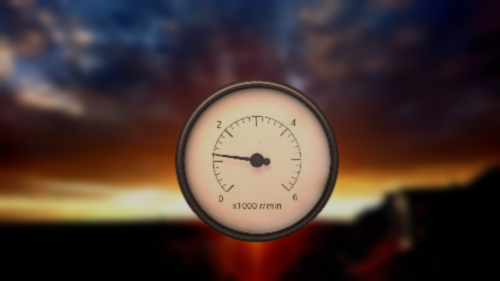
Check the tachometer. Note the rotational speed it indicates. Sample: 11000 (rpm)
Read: 1200 (rpm)
